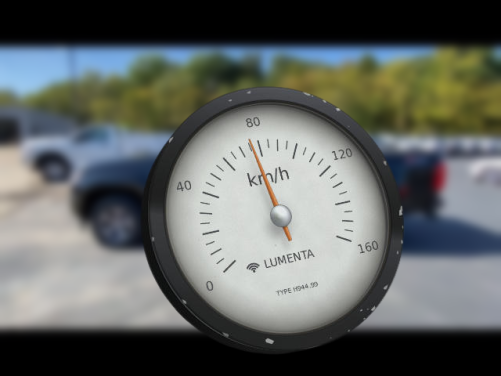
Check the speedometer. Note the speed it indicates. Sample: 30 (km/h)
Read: 75 (km/h)
